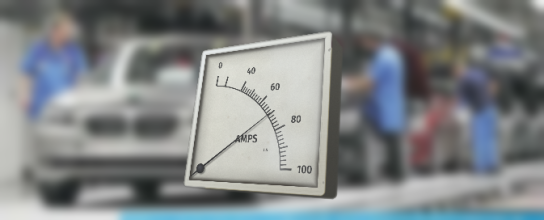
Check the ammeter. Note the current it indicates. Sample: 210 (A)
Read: 70 (A)
